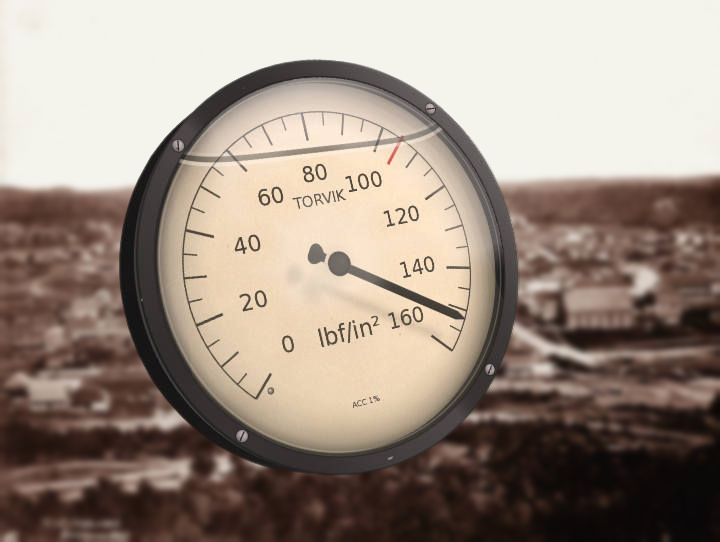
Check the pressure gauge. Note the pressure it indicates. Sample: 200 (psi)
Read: 152.5 (psi)
